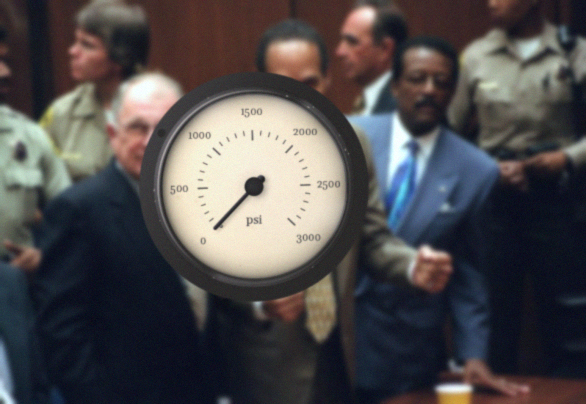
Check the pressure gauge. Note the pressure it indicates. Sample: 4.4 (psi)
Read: 0 (psi)
